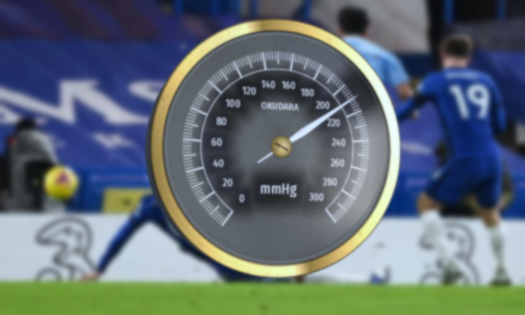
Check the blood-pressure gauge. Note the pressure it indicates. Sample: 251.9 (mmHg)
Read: 210 (mmHg)
